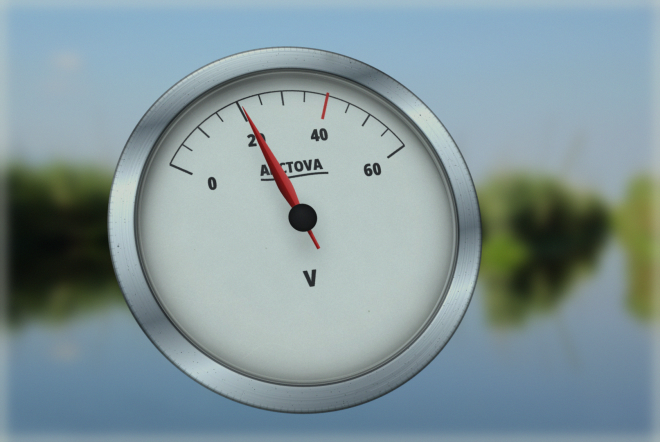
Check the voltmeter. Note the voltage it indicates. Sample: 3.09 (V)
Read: 20 (V)
